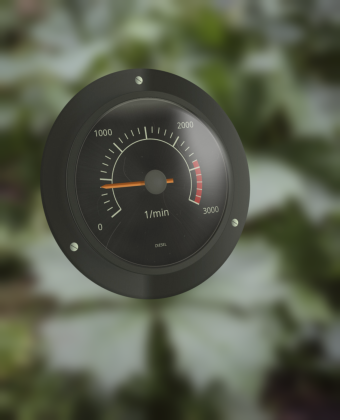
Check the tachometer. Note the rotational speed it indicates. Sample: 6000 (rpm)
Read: 400 (rpm)
